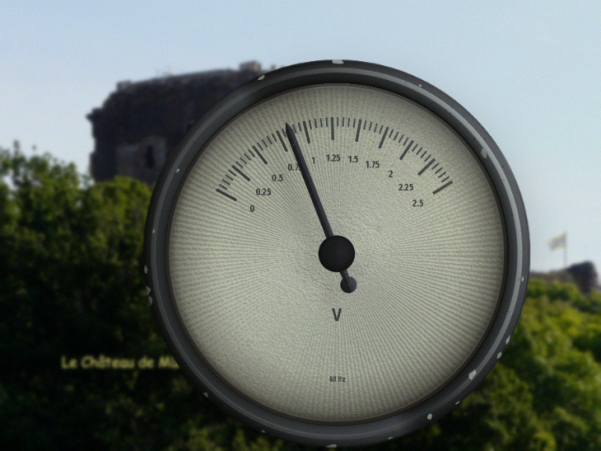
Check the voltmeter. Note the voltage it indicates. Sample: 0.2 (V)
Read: 0.85 (V)
